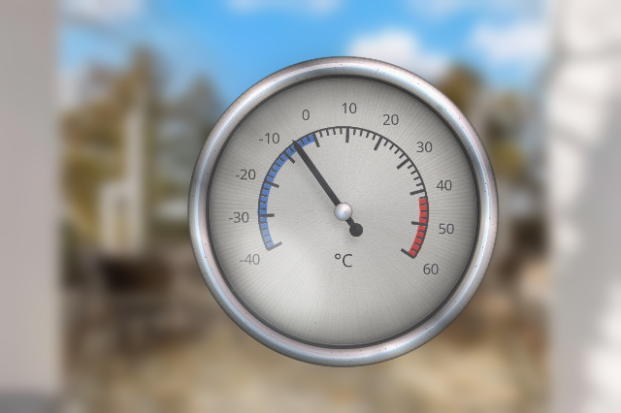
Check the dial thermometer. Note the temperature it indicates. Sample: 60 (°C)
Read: -6 (°C)
